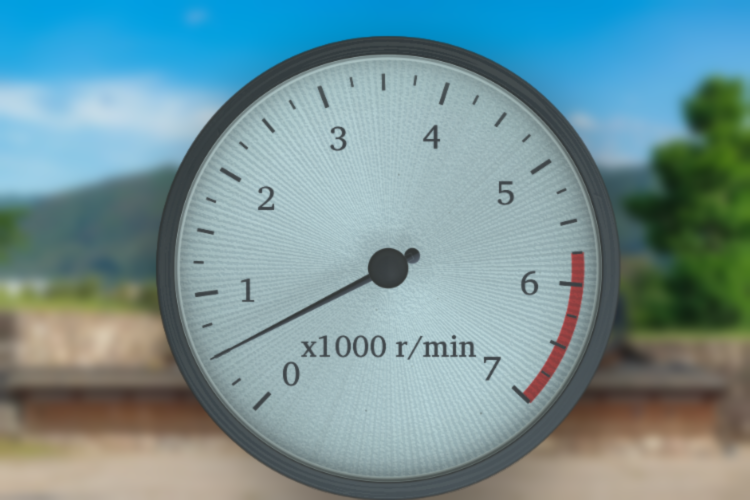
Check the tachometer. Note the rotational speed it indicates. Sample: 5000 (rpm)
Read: 500 (rpm)
